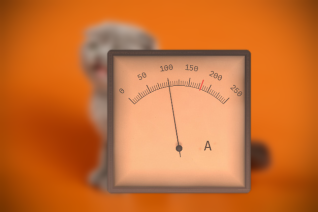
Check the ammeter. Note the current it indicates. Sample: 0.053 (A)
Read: 100 (A)
